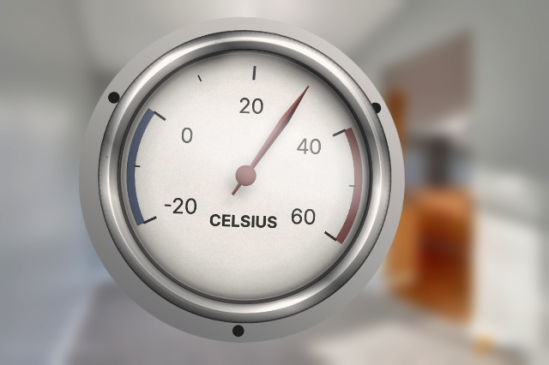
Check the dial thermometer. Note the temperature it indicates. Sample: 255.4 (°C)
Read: 30 (°C)
